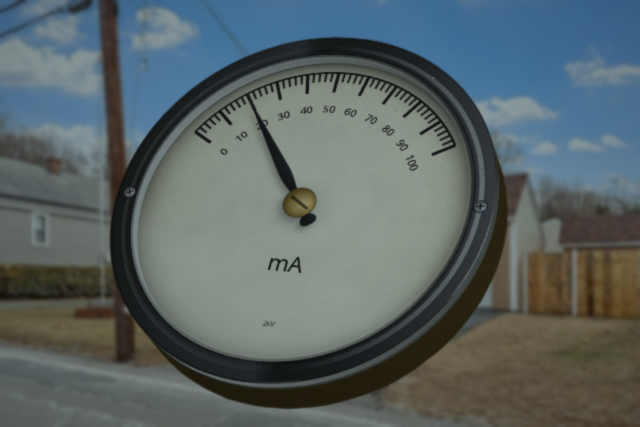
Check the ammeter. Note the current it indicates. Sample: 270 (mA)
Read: 20 (mA)
